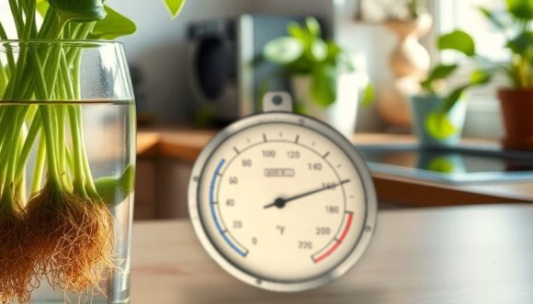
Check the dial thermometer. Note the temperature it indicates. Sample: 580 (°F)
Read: 160 (°F)
